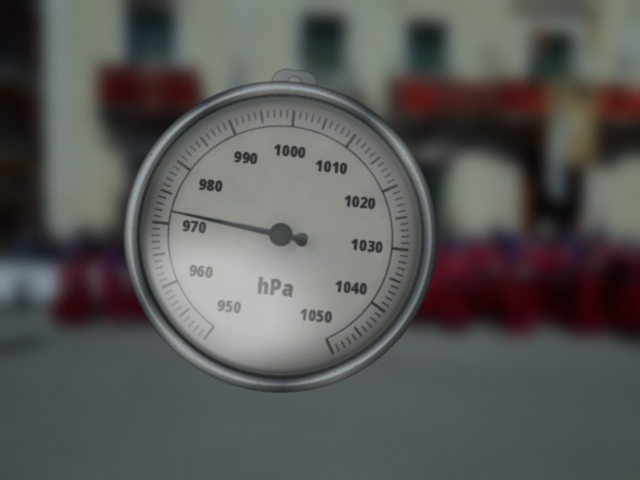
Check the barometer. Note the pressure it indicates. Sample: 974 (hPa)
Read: 972 (hPa)
